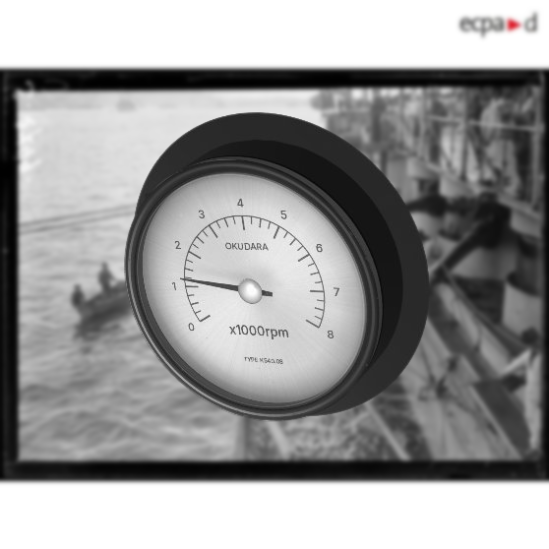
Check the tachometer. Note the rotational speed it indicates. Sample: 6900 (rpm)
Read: 1250 (rpm)
